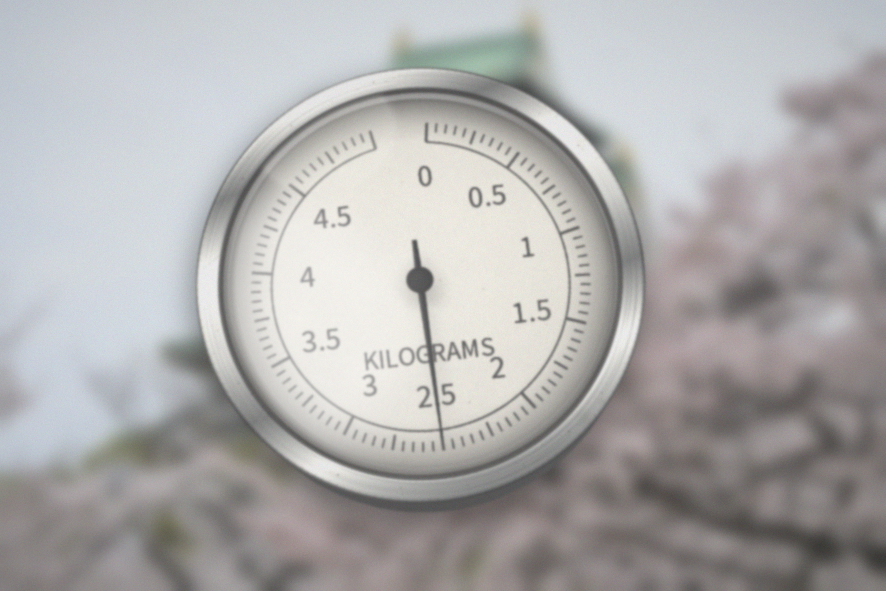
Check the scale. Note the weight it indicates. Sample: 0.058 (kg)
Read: 2.5 (kg)
